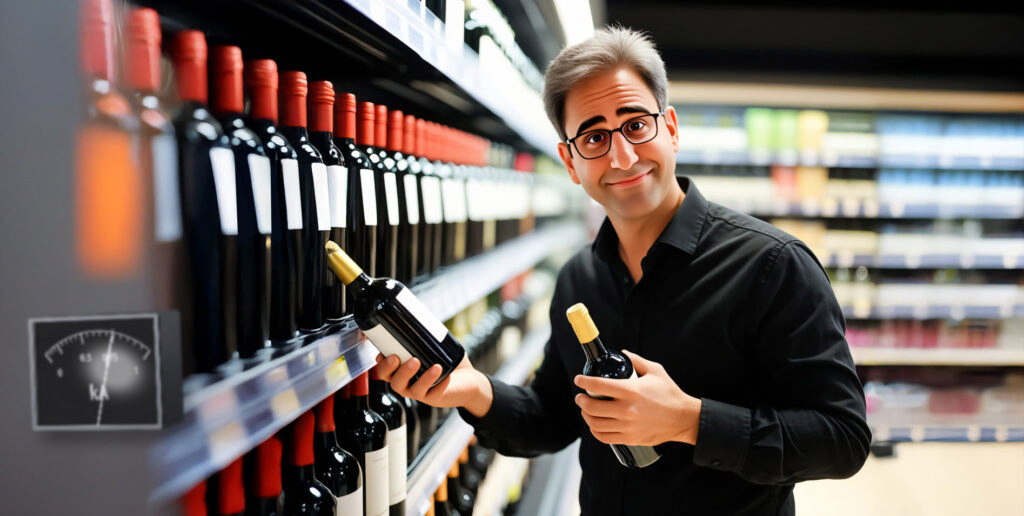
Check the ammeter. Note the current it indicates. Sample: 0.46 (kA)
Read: 0.75 (kA)
